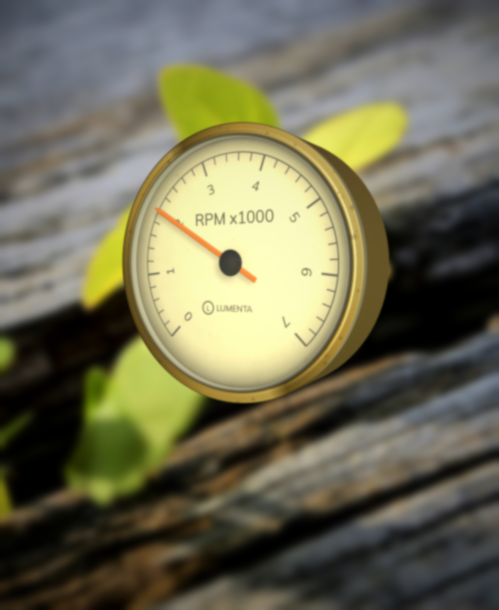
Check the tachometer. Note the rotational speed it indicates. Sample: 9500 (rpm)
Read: 2000 (rpm)
